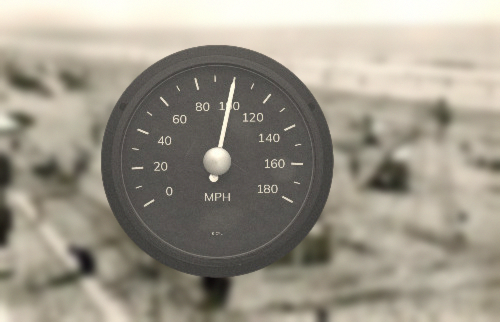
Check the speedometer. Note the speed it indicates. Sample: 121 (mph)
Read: 100 (mph)
